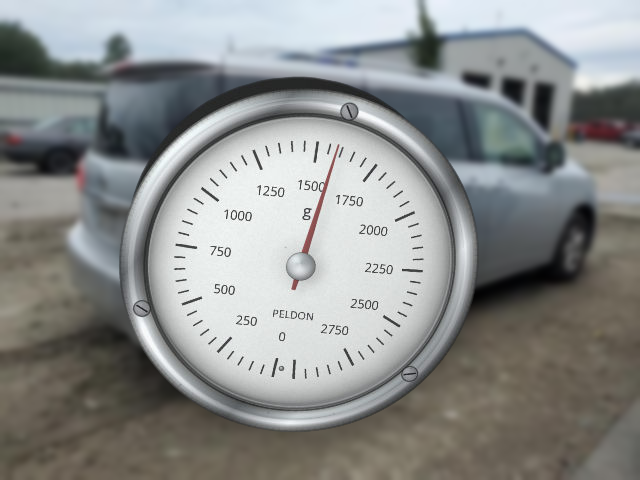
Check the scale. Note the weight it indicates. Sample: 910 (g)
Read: 1575 (g)
